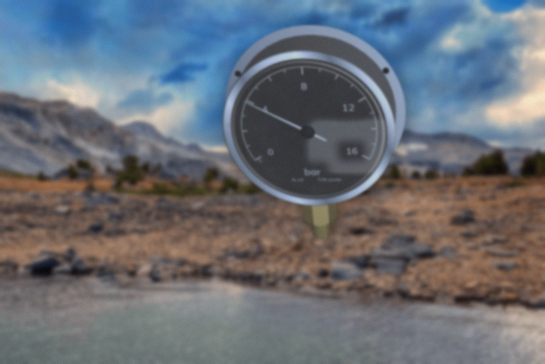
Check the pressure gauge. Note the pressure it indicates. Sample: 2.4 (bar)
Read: 4 (bar)
